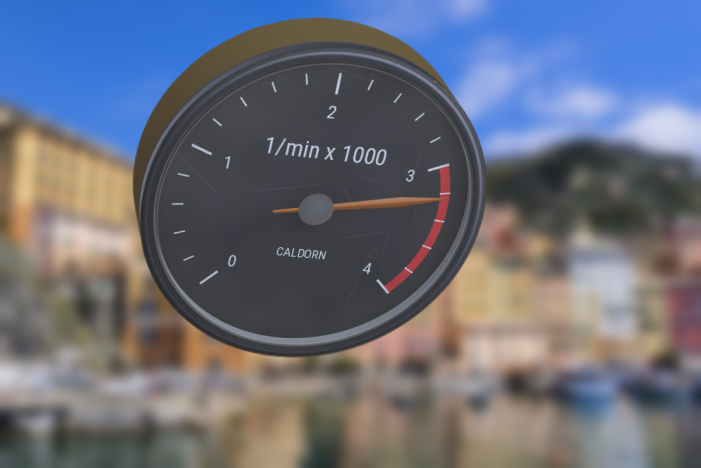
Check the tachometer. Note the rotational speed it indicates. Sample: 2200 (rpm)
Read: 3200 (rpm)
